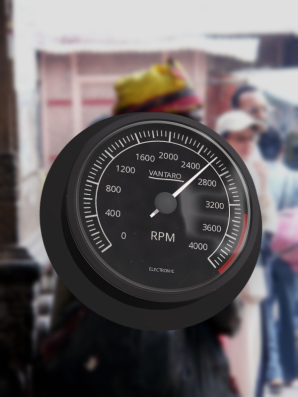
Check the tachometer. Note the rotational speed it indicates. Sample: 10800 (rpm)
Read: 2600 (rpm)
